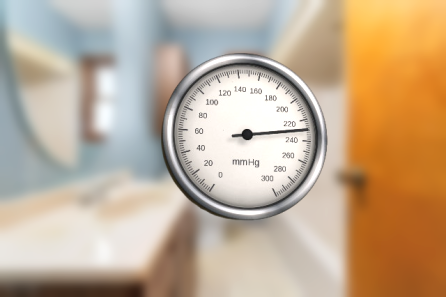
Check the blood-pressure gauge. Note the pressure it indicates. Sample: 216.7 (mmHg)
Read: 230 (mmHg)
